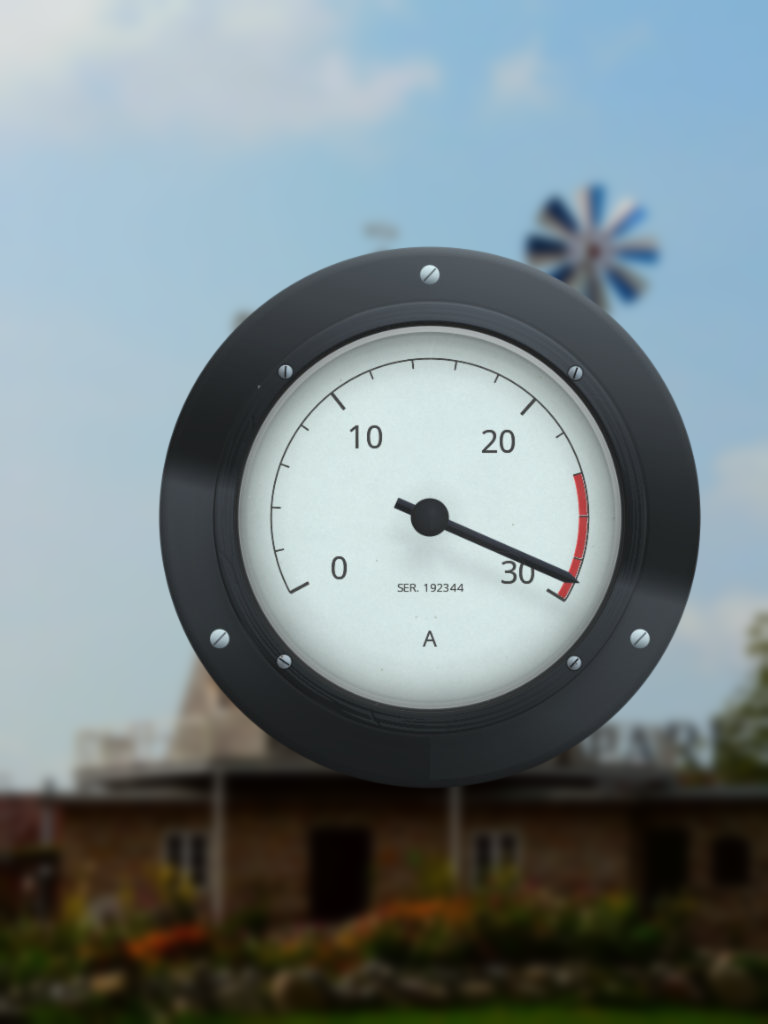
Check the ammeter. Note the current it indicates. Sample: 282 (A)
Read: 29 (A)
